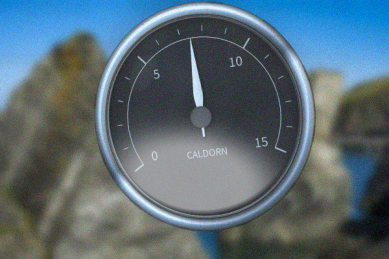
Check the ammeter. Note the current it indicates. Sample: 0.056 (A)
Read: 7.5 (A)
